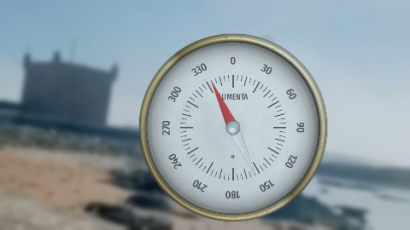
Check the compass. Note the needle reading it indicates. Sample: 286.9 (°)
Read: 335 (°)
